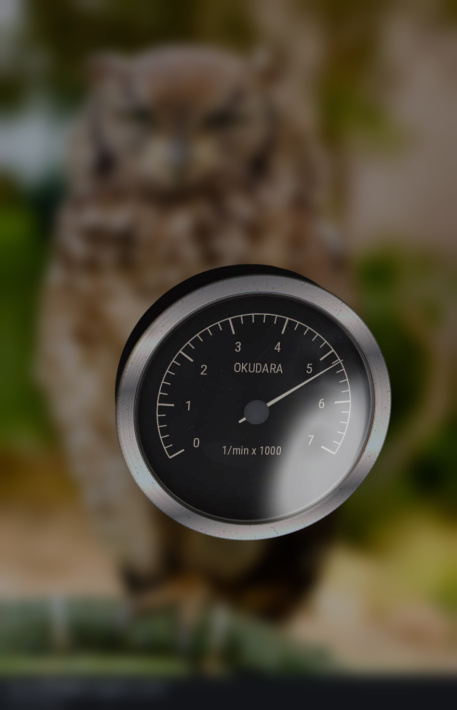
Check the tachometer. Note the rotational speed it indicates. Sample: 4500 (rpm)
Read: 5200 (rpm)
